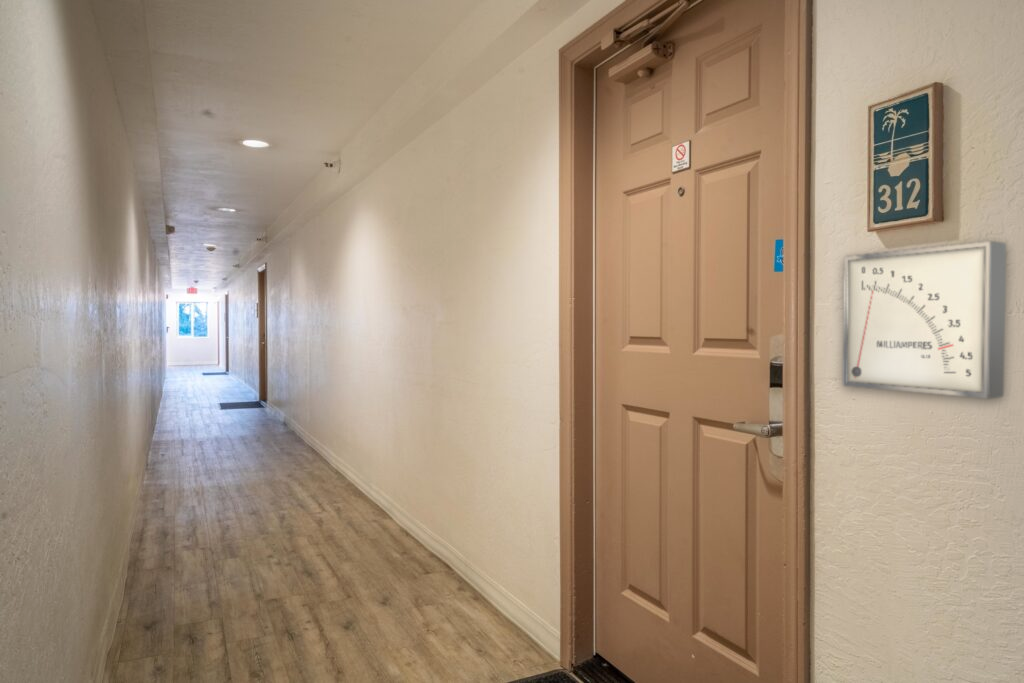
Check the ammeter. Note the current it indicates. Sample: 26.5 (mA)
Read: 0.5 (mA)
